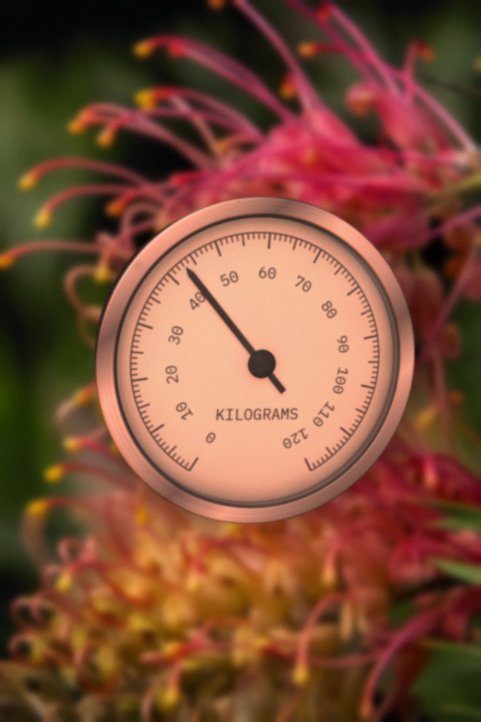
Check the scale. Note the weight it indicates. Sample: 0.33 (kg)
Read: 43 (kg)
